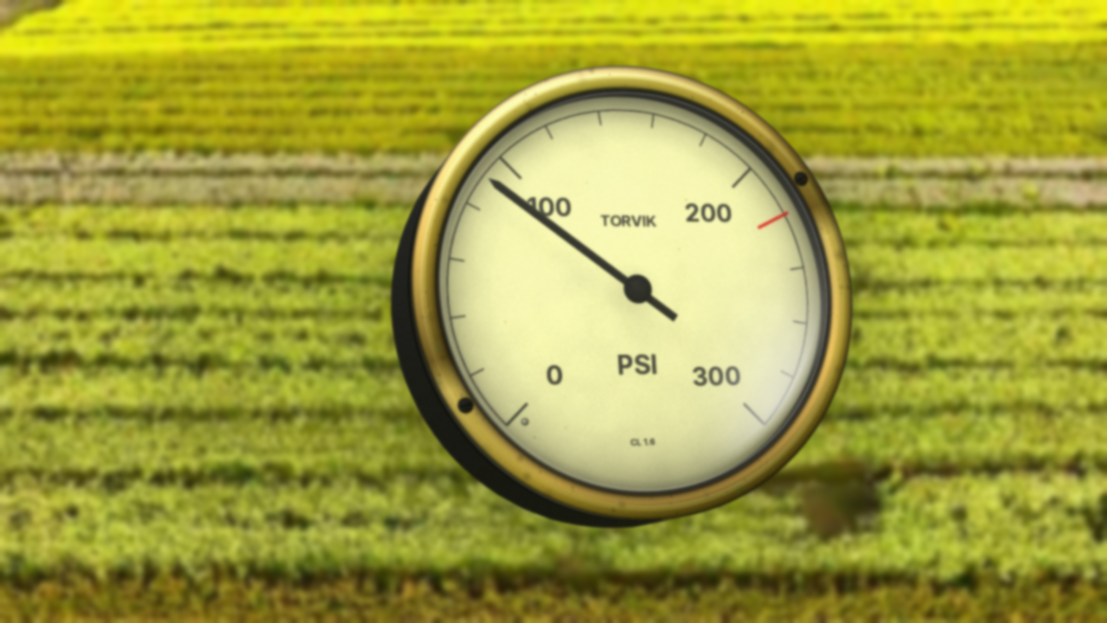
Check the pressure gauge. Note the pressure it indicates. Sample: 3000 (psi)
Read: 90 (psi)
